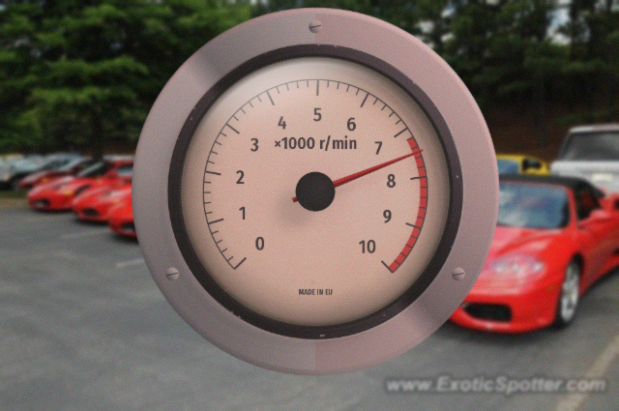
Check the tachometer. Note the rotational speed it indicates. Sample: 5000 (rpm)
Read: 7500 (rpm)
